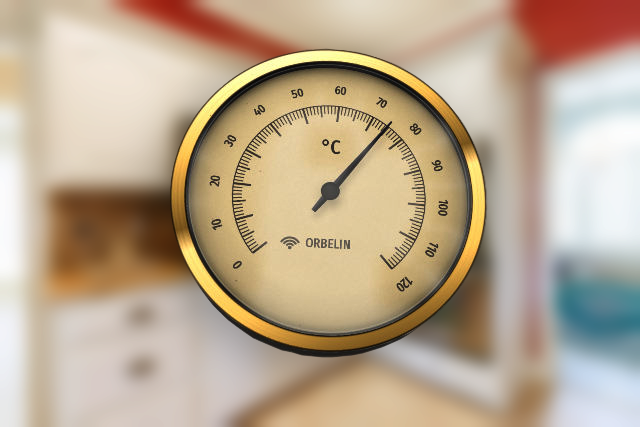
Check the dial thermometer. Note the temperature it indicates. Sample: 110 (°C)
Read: 75 (°C)
